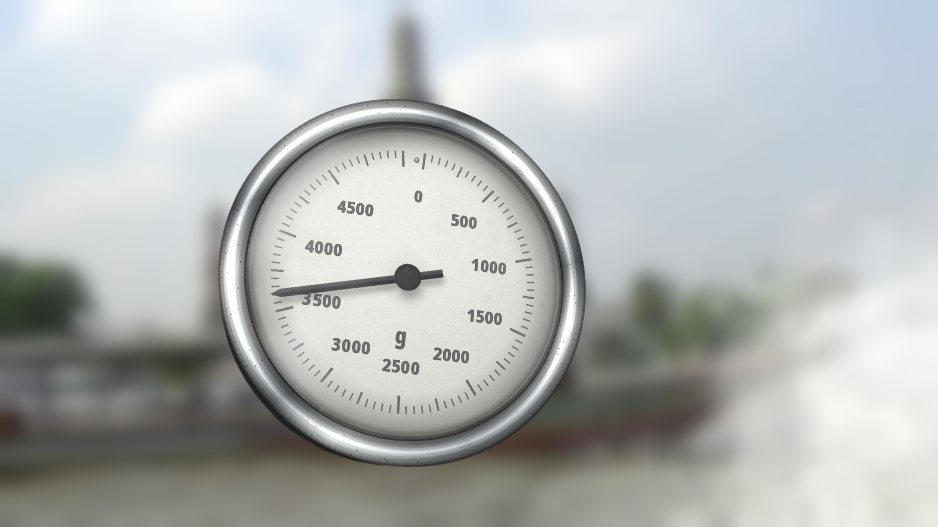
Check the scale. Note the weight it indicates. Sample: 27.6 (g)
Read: 3600 (g)
